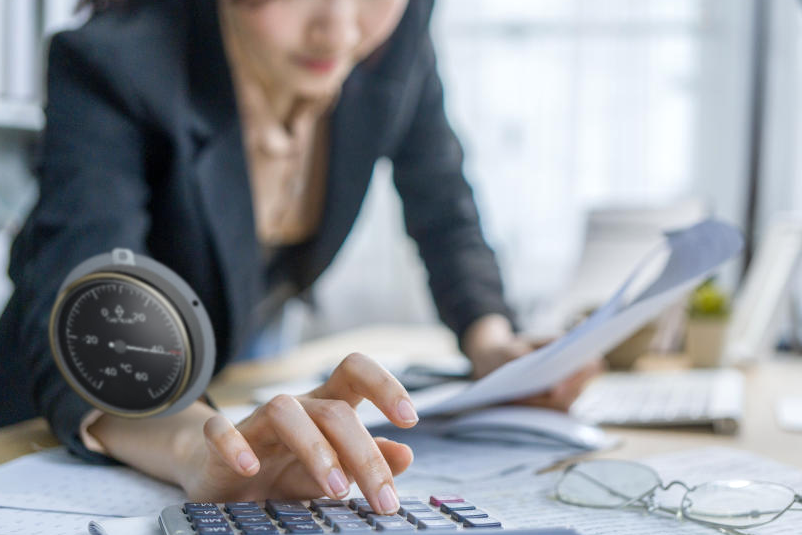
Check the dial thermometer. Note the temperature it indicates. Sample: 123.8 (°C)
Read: 40 (°C)
